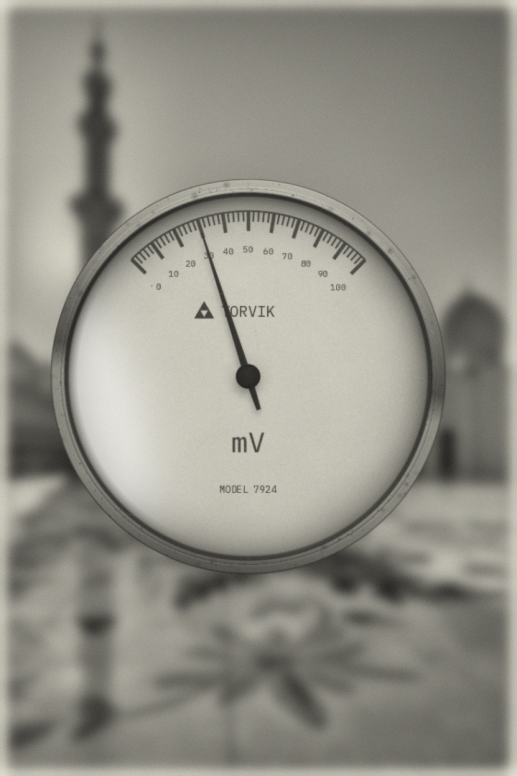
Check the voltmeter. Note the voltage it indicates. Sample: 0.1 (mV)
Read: 30 (mV)
